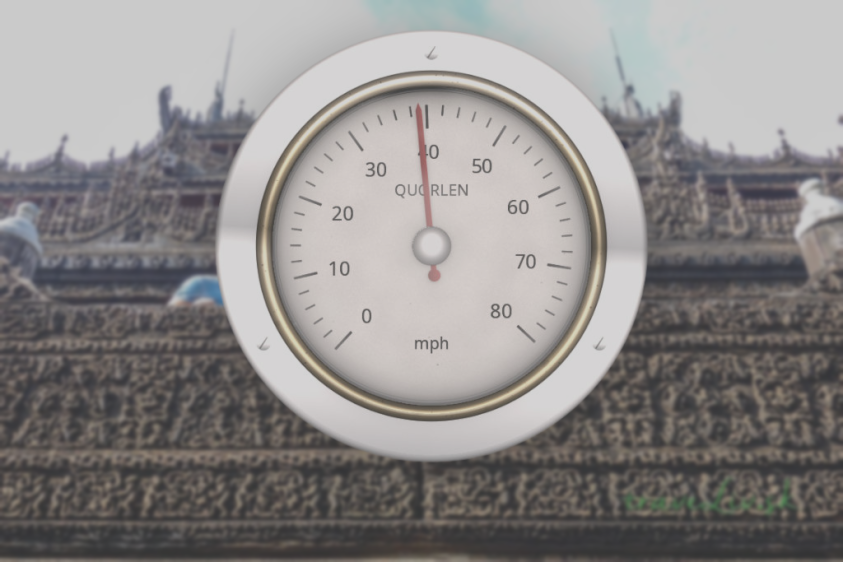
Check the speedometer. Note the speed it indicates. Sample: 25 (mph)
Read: 39 (mph)
